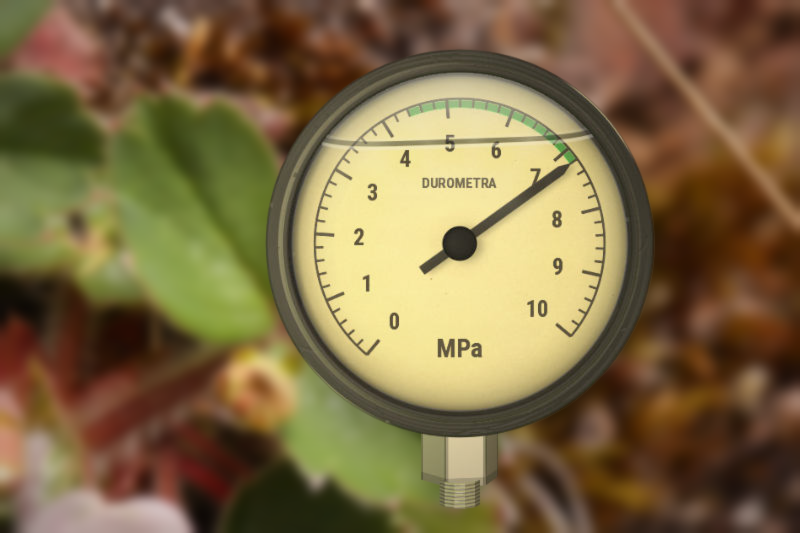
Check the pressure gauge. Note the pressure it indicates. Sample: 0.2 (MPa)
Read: 7.2 (MPa)
